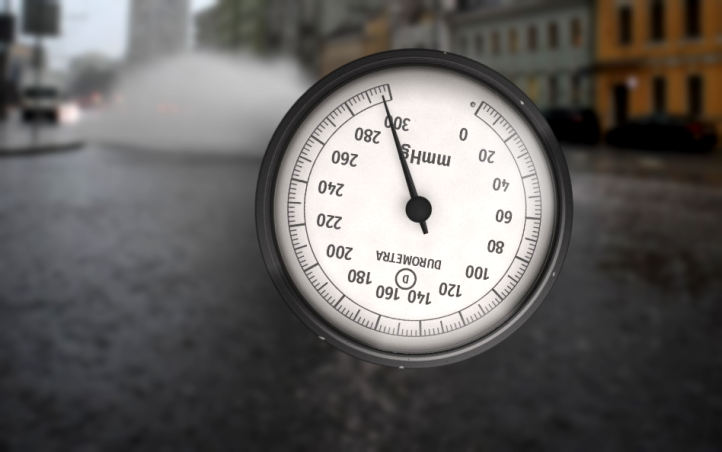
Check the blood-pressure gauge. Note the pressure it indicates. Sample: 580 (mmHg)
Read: 296 (mmHg)
